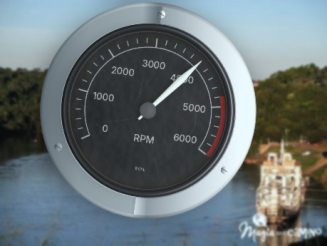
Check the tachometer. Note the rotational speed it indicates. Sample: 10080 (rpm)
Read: 4000 (rpm)
